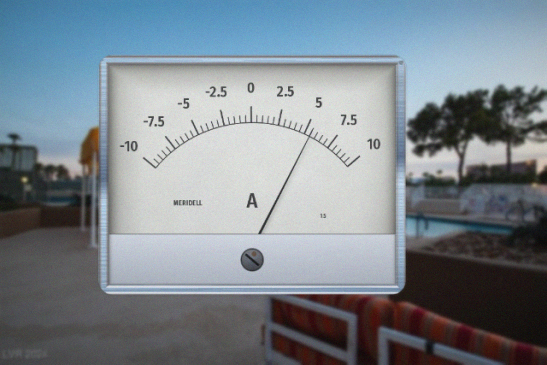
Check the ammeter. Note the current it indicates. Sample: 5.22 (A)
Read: 5.5 (A)
